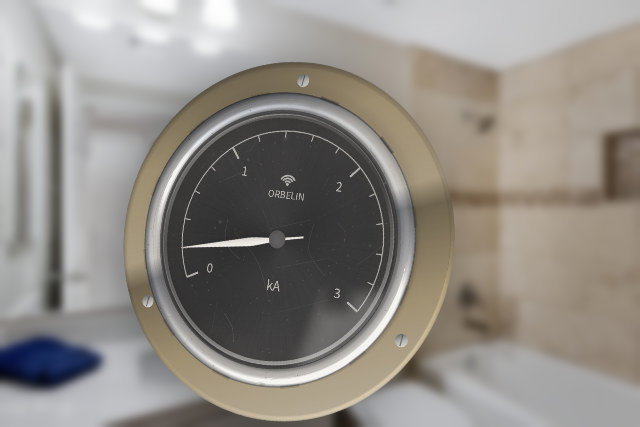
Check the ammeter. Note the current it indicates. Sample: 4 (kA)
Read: 0.2 (kA)
